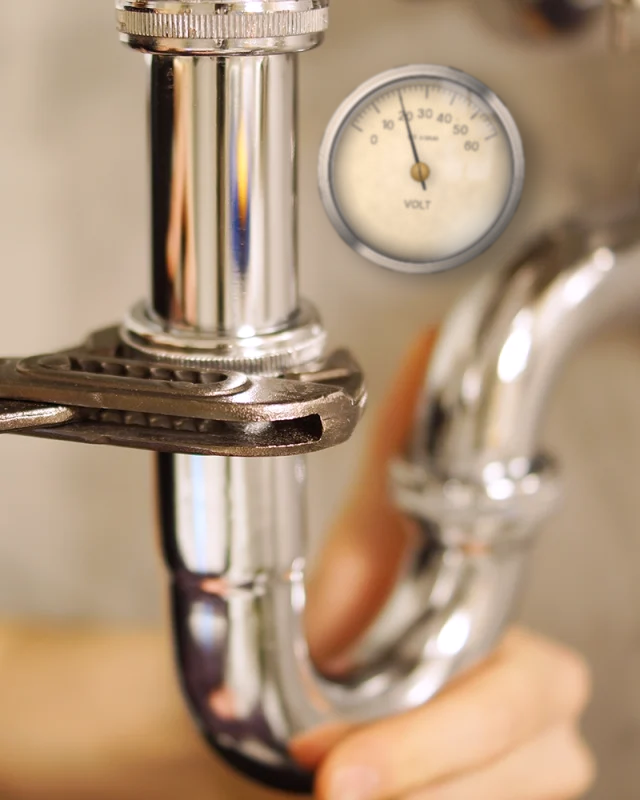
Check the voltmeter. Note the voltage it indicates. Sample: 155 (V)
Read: 20 (V)
